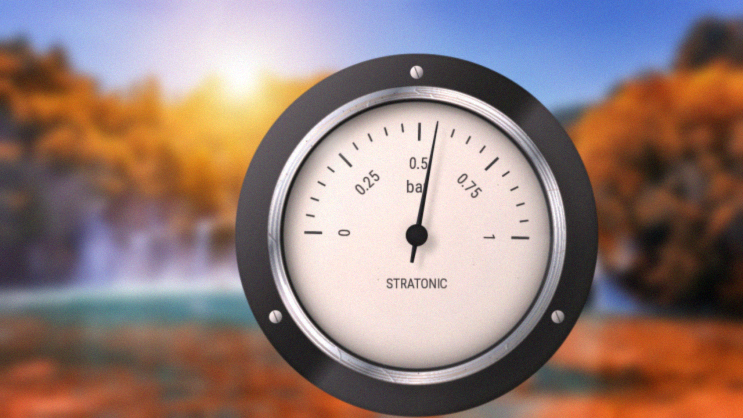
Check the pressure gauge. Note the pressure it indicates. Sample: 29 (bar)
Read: 0.55 (bar)
